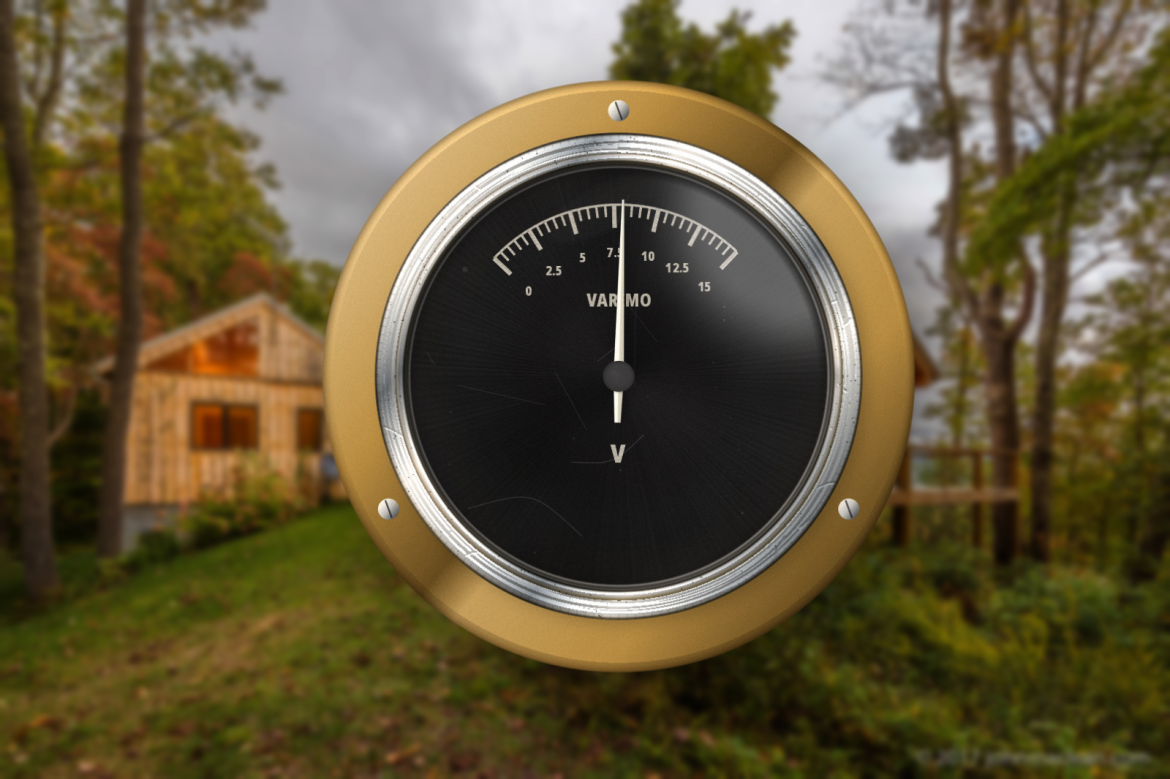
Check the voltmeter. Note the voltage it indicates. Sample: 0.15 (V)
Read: 8 (V)
